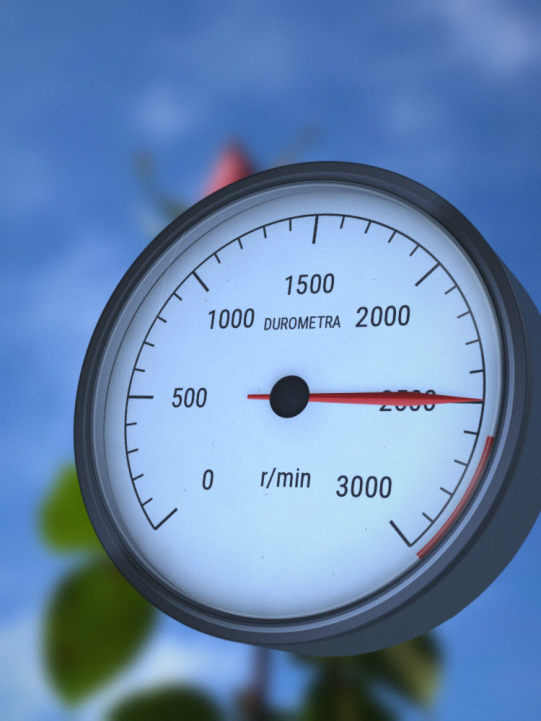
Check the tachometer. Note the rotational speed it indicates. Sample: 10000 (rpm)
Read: 2500 (rpm)
